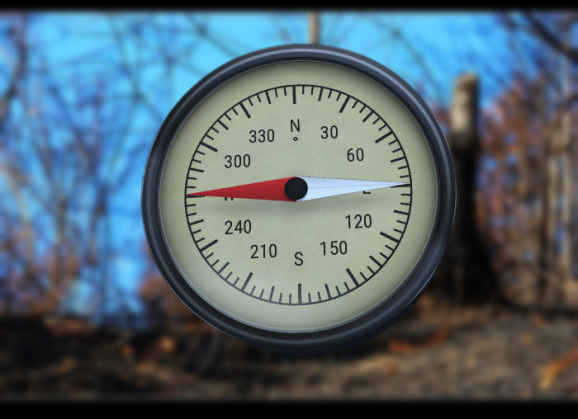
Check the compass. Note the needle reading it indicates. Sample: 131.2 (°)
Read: 270 (°)
